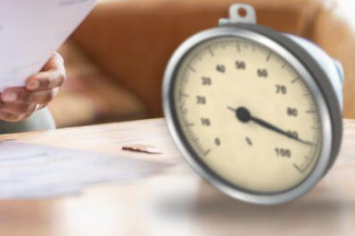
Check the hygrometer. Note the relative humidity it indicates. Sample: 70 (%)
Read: 90 (%)
